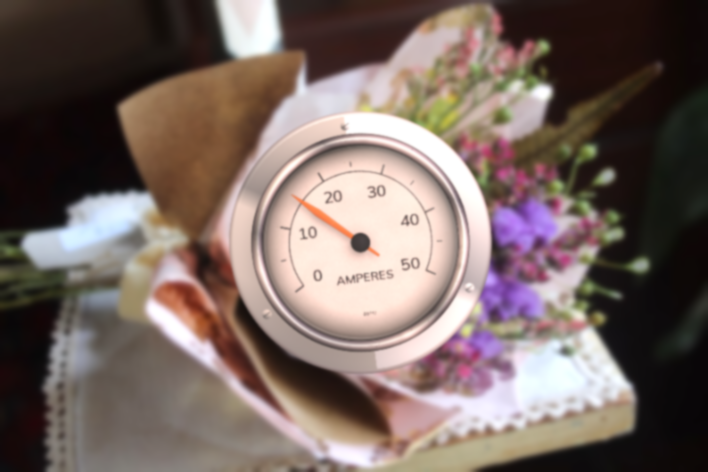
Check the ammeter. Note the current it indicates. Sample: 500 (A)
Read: 15 (A)
